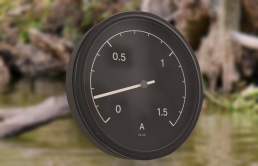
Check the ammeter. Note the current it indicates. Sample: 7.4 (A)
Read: 0.15 (A)
